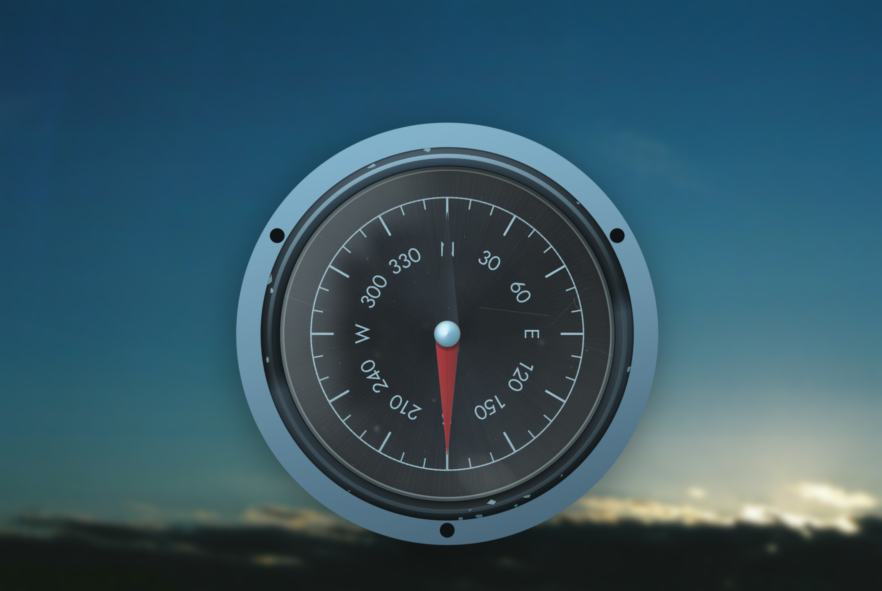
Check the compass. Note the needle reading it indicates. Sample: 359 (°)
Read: 180 (°)
